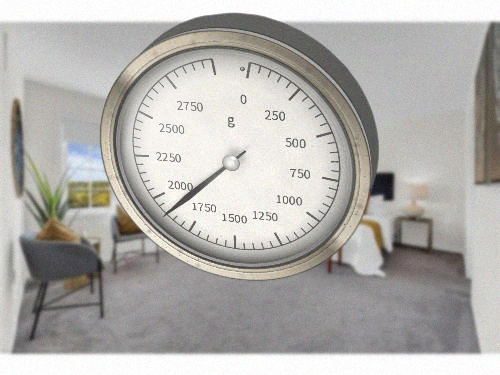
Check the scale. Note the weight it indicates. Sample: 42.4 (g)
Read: 1900 (g)
